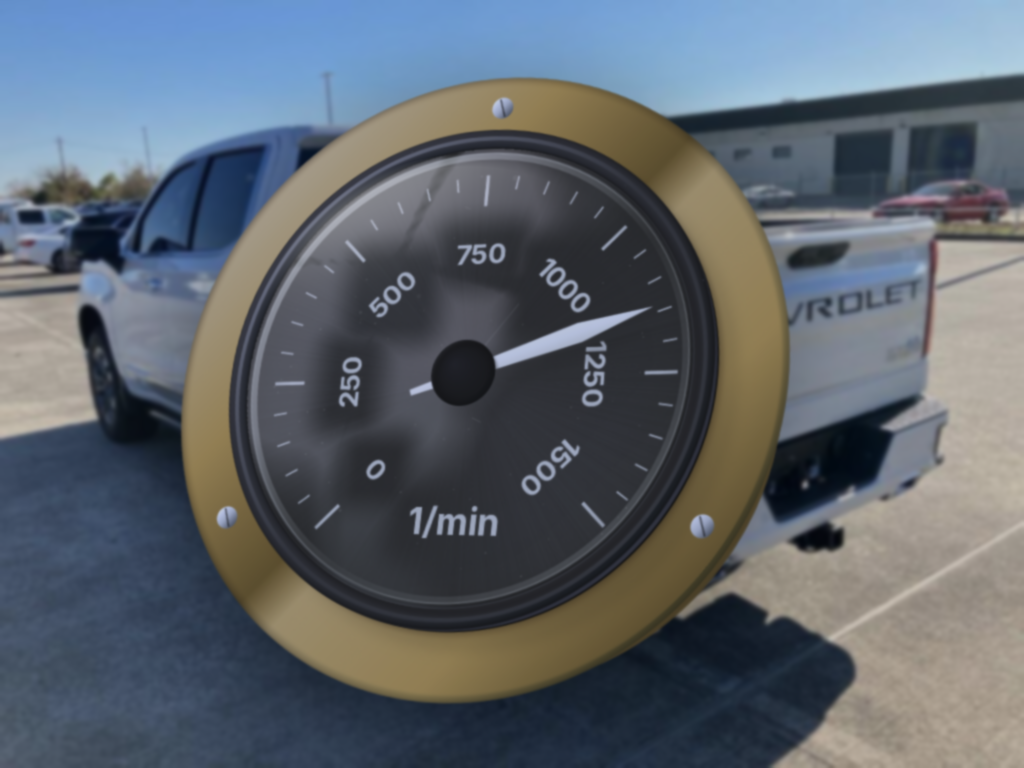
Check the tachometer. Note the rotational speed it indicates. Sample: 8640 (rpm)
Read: 1150 (rpm)
